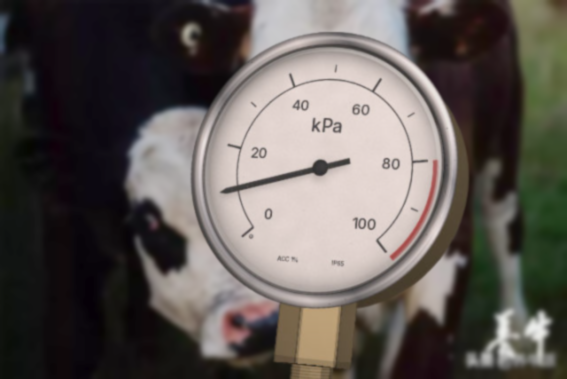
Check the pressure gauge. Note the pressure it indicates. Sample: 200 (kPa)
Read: 10 (kPa)
